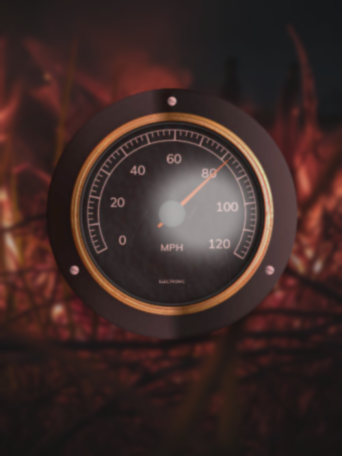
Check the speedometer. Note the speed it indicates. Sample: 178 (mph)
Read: 82 (mph)
